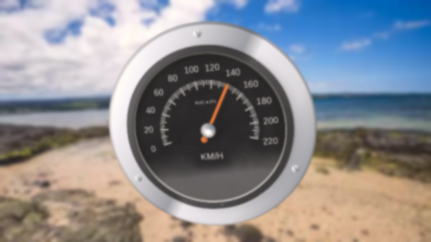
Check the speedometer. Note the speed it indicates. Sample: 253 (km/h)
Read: 140 (km/h)
